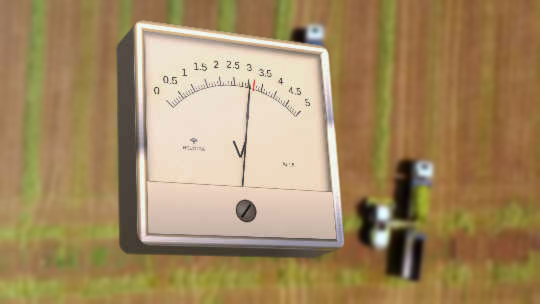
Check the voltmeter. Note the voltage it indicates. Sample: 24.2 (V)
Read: 3 (V)
